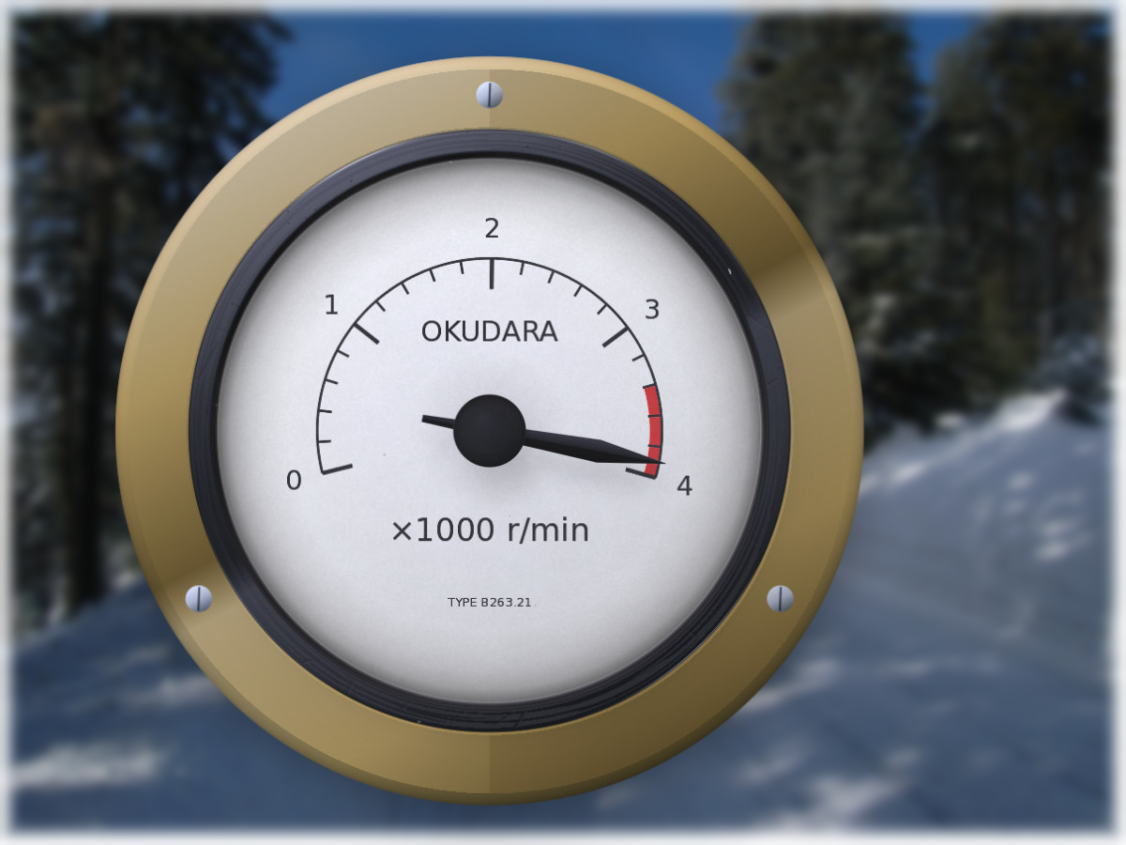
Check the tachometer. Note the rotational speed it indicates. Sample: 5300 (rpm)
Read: 3900 (rpm)
